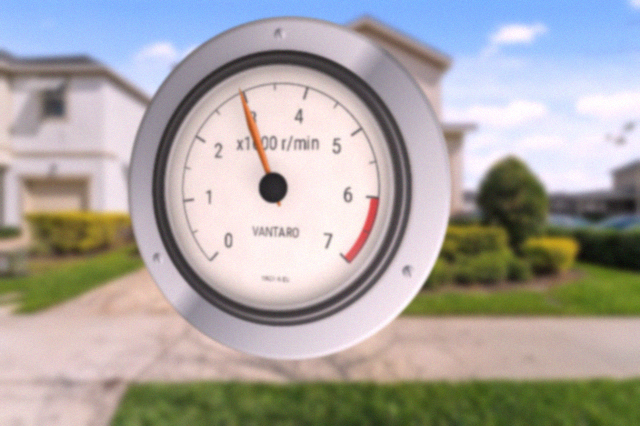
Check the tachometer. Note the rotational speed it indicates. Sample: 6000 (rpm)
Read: 3000 (rpm)
